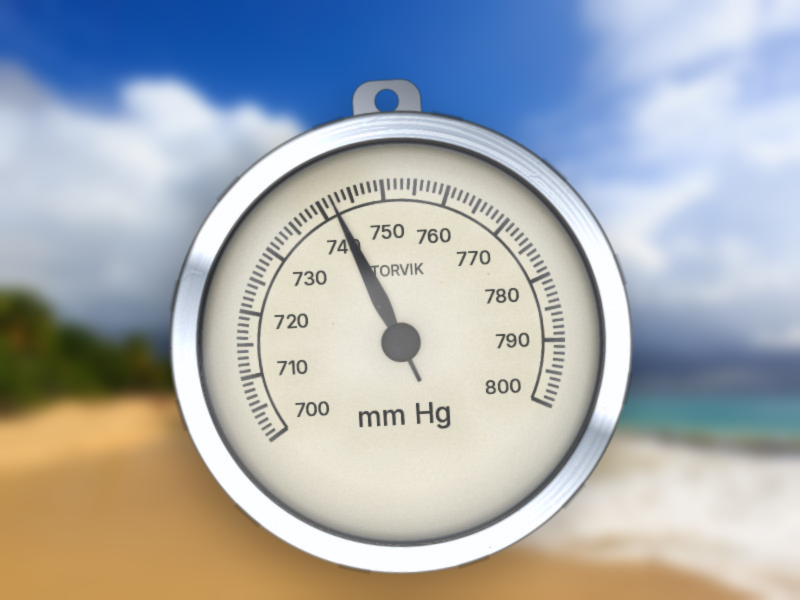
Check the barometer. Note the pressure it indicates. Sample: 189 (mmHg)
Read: 742 (mmHg)
